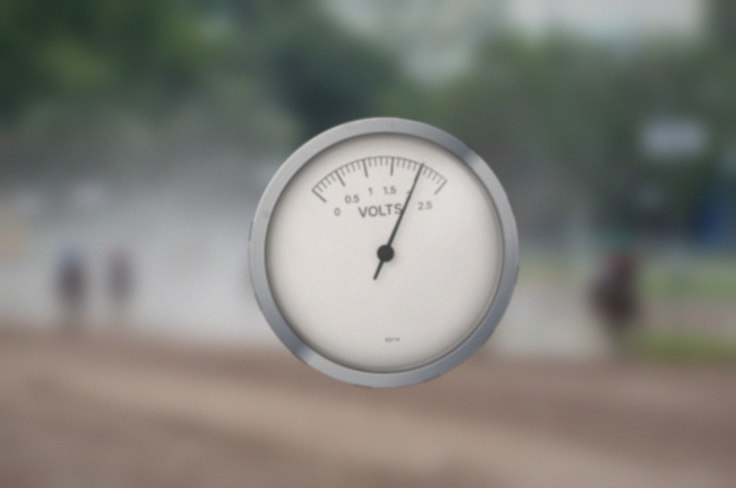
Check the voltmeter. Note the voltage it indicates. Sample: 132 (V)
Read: 2 (V)
